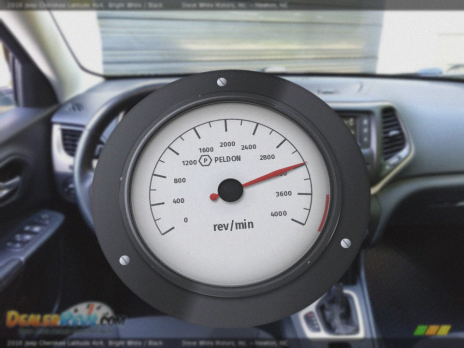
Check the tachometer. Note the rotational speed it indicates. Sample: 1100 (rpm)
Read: 3200 (rpm)
